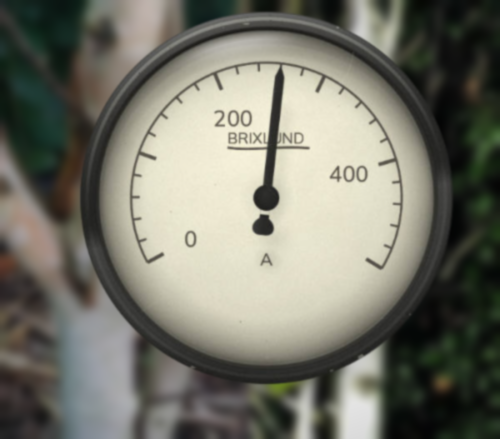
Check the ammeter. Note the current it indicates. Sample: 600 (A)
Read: 260 (A)
